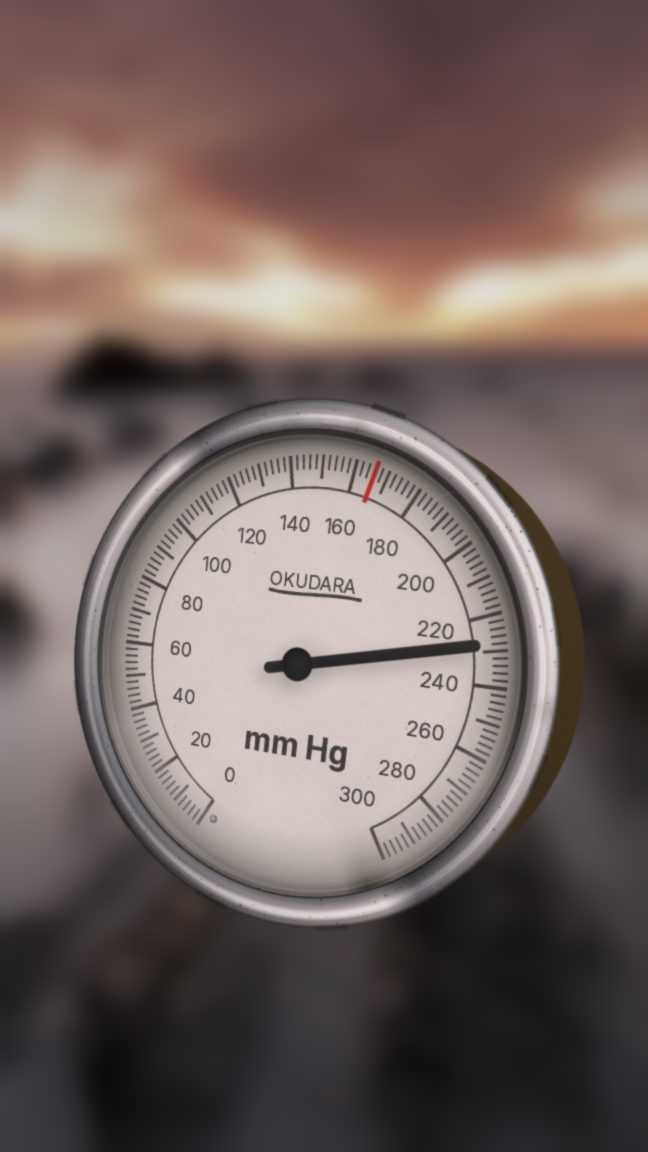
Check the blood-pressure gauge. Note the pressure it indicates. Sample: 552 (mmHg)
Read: 228 (mmHg)
